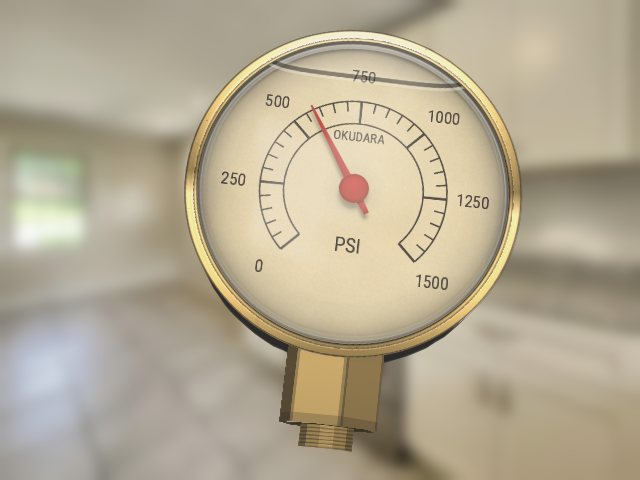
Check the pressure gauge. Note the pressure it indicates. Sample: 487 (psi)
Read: 575 (psi)
